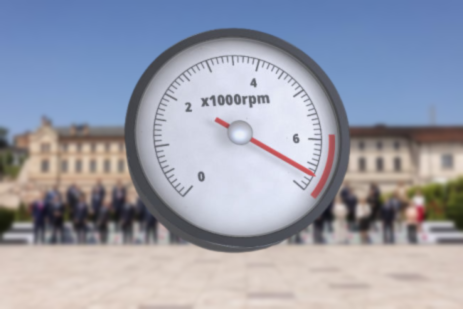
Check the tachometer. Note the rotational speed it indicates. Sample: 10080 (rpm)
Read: 6700 (rpm)
